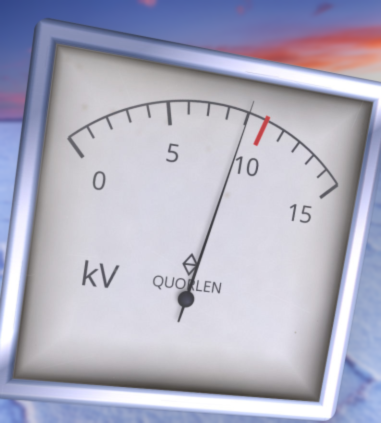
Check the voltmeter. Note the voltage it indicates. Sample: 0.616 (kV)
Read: 9 (kV)
